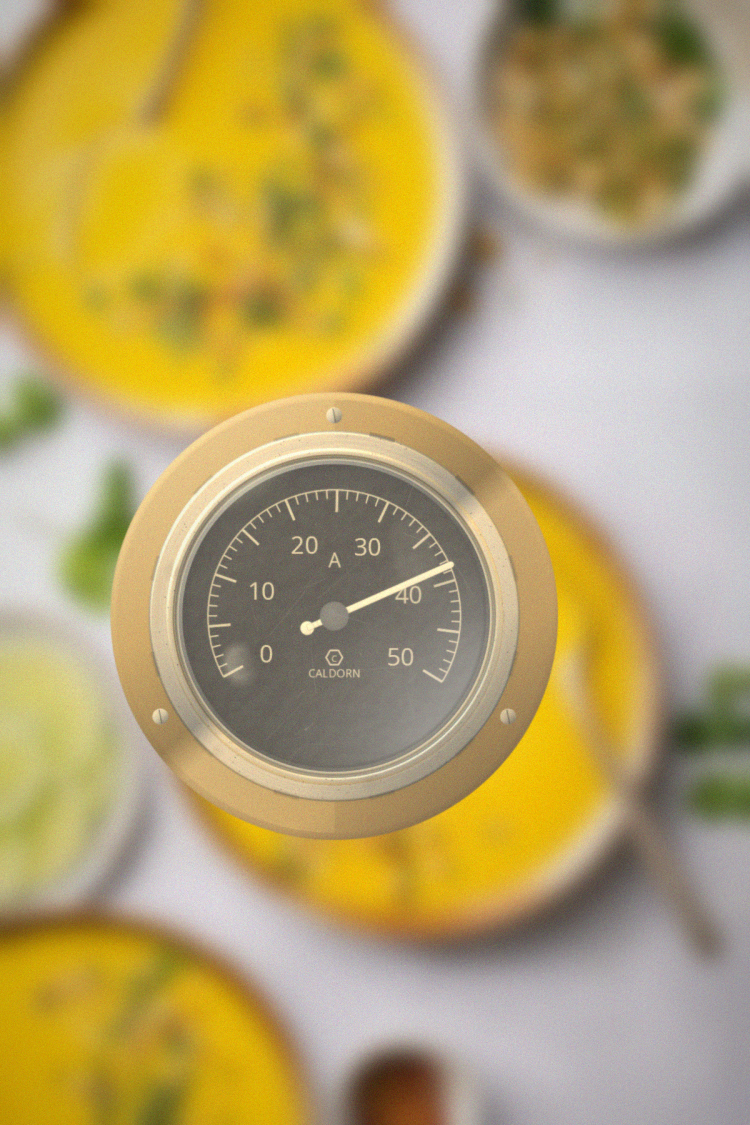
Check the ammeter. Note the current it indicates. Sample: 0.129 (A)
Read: 38.5 (A)
